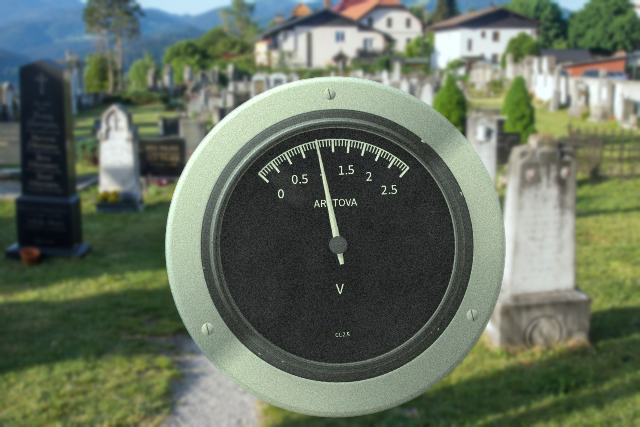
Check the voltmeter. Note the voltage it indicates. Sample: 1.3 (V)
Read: 1 (V)
